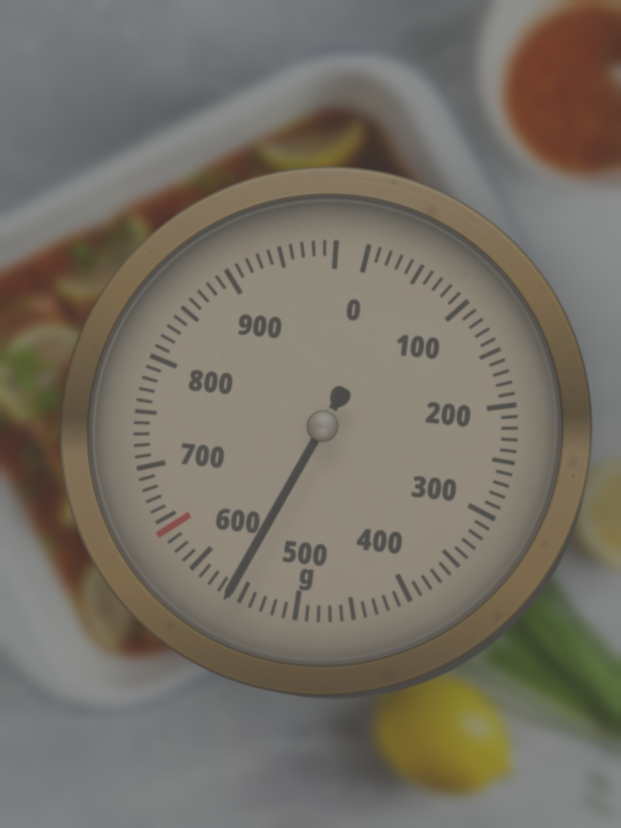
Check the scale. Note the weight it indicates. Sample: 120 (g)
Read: 560 (g)
